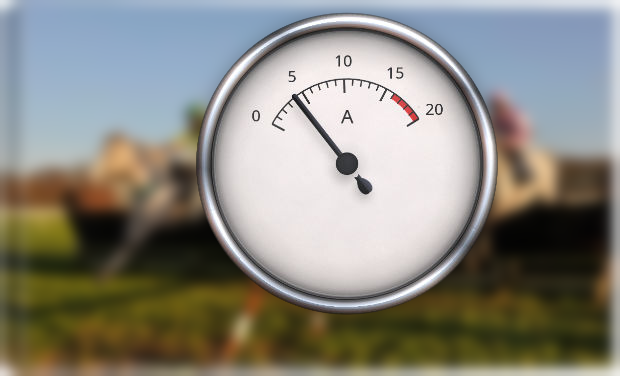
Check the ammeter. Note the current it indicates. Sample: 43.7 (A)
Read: 4 (A)
